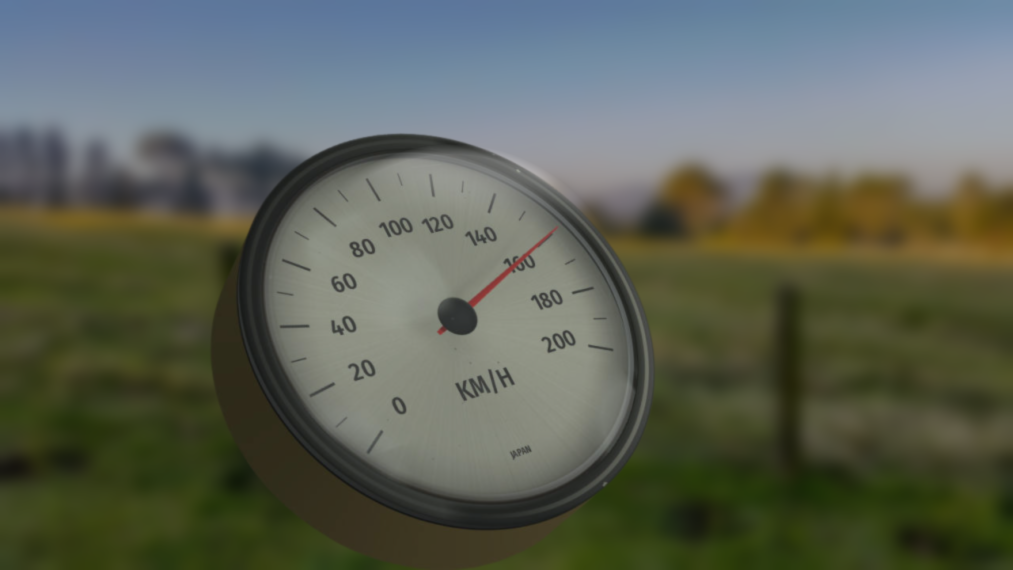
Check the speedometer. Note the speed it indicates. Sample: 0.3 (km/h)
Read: 160 (km/h)
